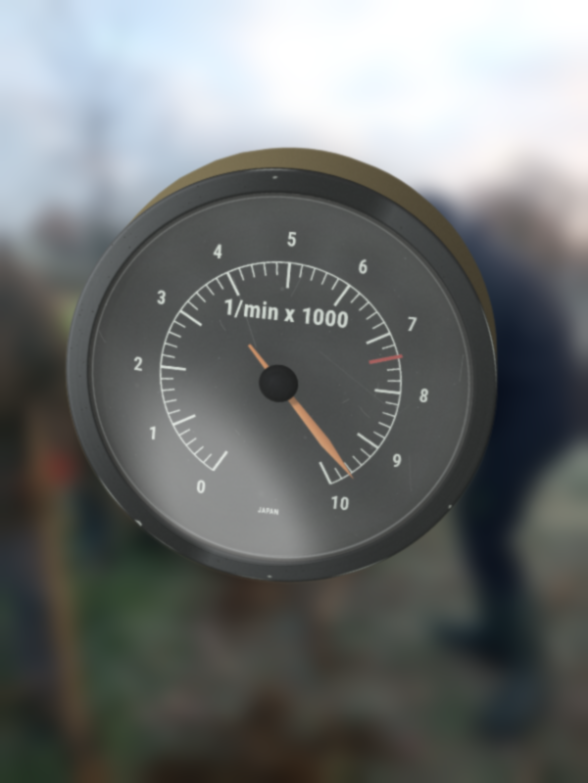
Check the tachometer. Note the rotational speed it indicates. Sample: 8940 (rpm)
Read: 9600 (rpm)
